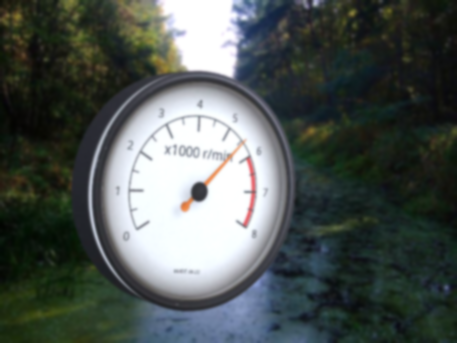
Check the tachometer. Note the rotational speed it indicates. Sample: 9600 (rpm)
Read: 5500 (rpm)
